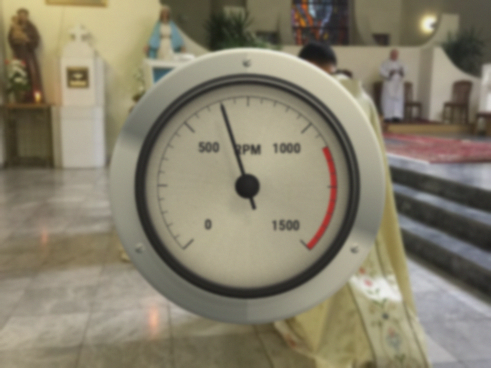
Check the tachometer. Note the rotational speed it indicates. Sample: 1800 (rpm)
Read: 650 (rpm)
